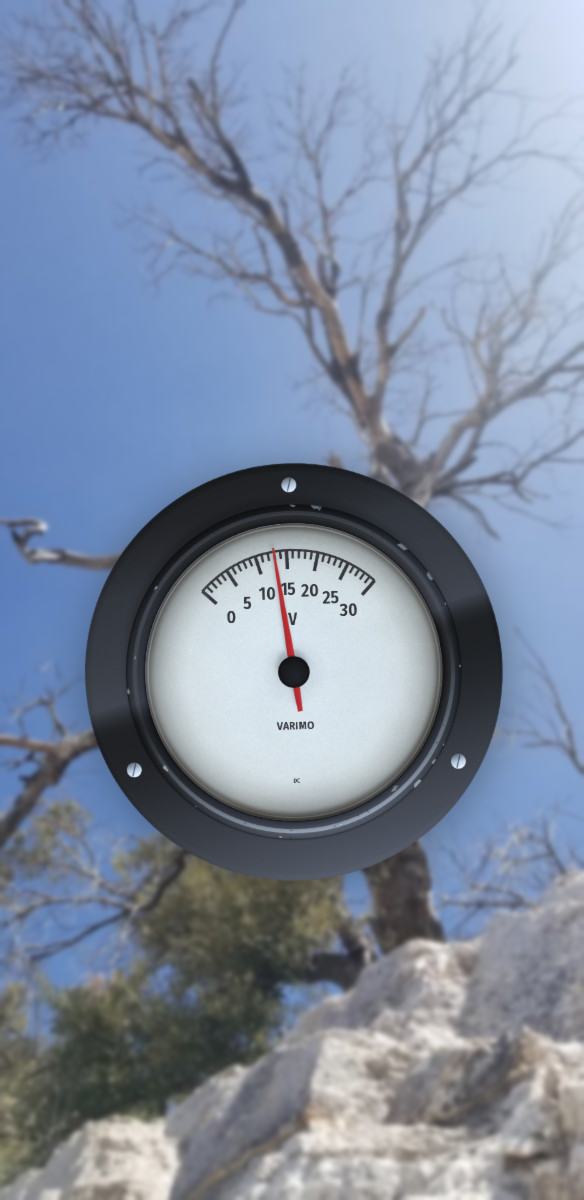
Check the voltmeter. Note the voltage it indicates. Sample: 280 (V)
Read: 13 (V)
